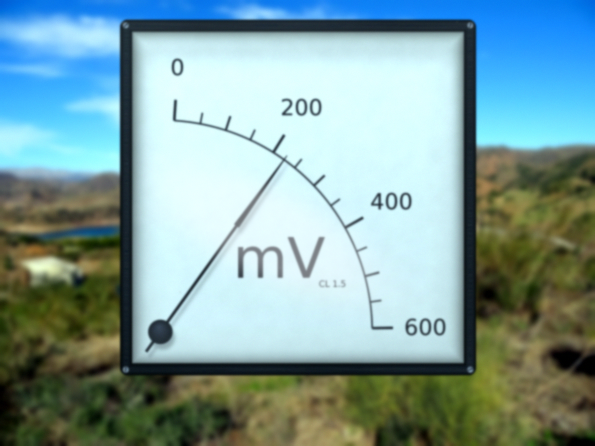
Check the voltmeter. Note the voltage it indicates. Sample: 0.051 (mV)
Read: 225 (mV)
